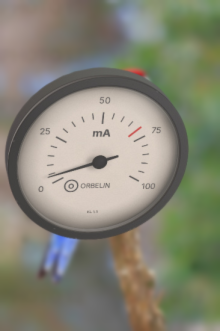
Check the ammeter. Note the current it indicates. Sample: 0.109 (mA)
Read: 5 (mA)
